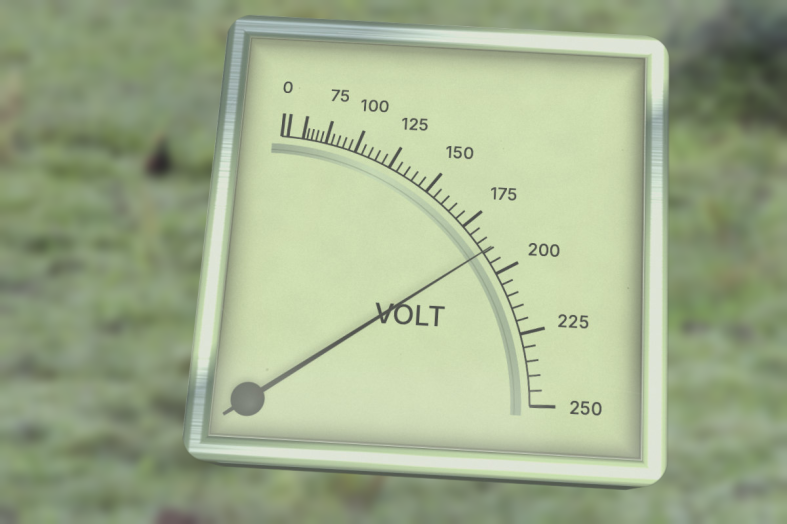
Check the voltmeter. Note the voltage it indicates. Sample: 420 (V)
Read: 190 (V)
